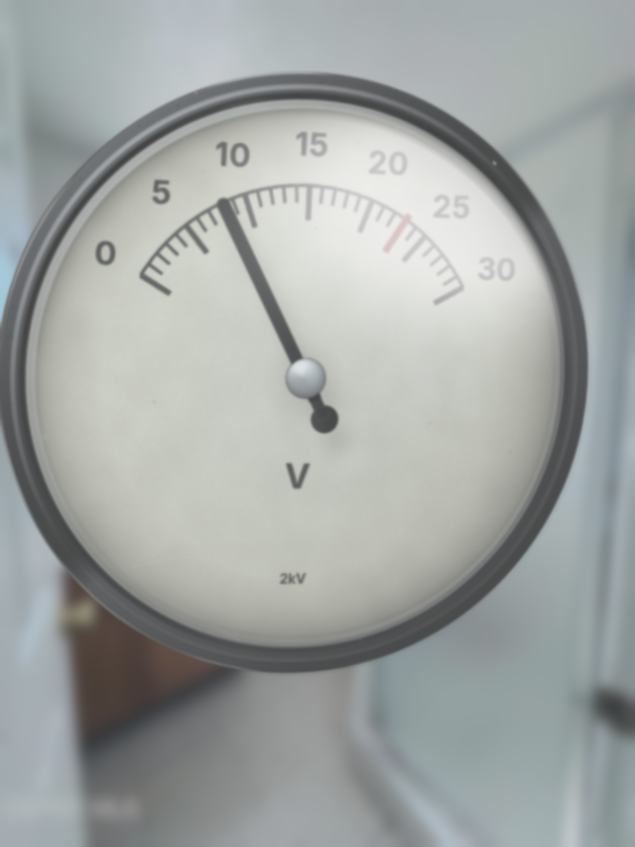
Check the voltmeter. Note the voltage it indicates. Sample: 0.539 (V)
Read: 8 (V)
